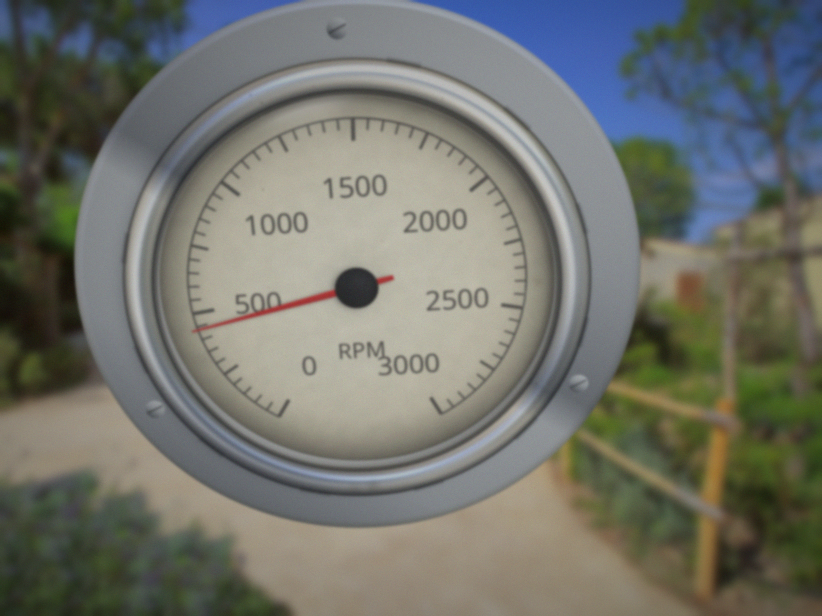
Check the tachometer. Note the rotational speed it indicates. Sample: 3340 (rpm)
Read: 450 (rpm)
